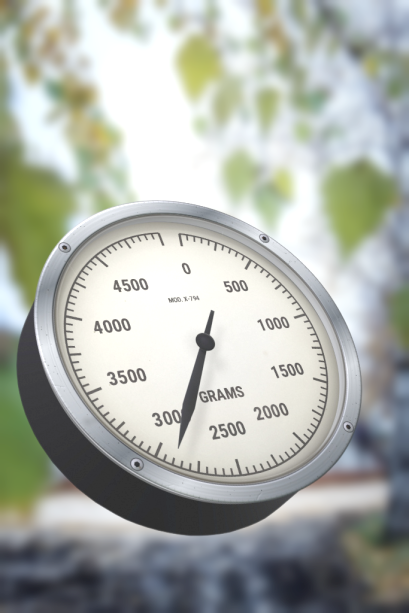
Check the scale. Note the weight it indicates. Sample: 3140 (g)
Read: 2900 (g)
